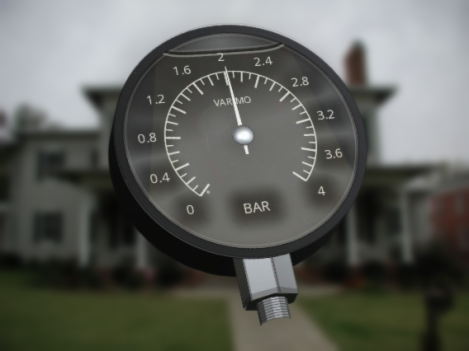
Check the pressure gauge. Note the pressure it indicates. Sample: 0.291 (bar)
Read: 2 (bar)
